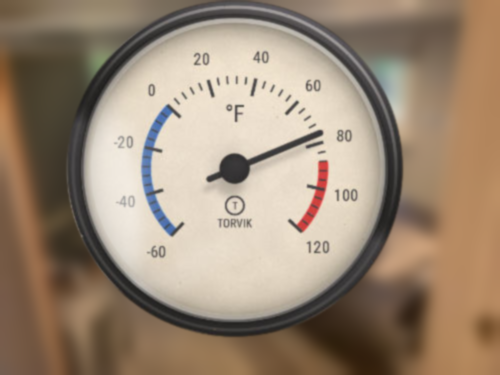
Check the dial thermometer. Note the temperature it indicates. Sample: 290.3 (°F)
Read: 76 (°F)
